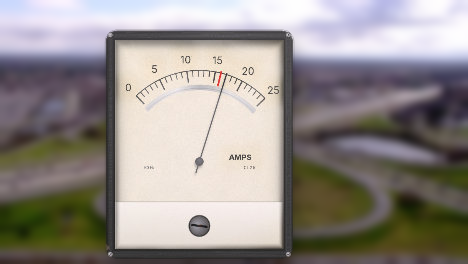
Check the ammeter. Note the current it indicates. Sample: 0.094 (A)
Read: 17 (A)
